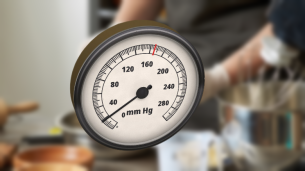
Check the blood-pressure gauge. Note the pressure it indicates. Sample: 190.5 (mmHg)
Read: 20 (mmHg)
